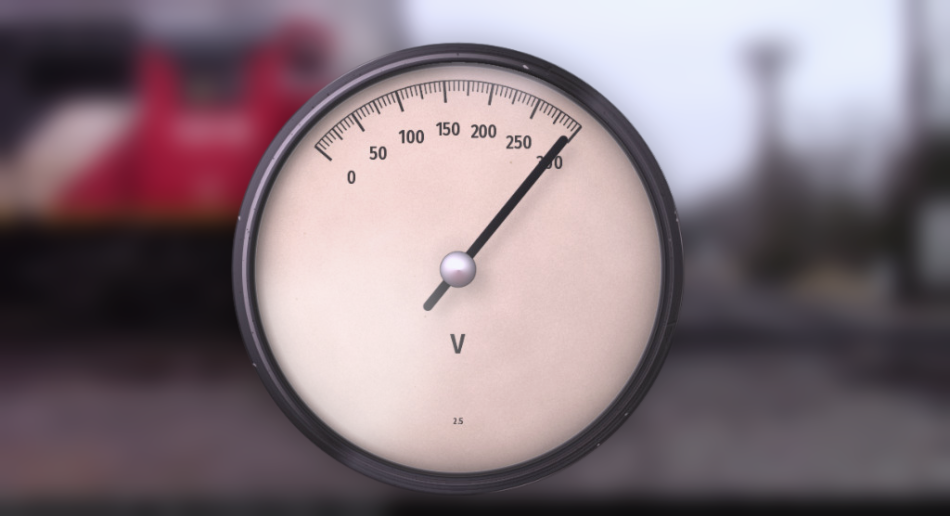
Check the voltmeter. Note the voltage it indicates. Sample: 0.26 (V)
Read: 295 (V)
